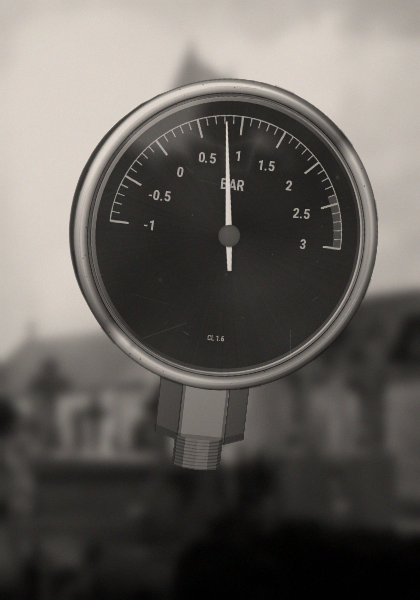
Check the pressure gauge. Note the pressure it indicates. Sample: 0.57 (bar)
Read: 0.8 (bar)
